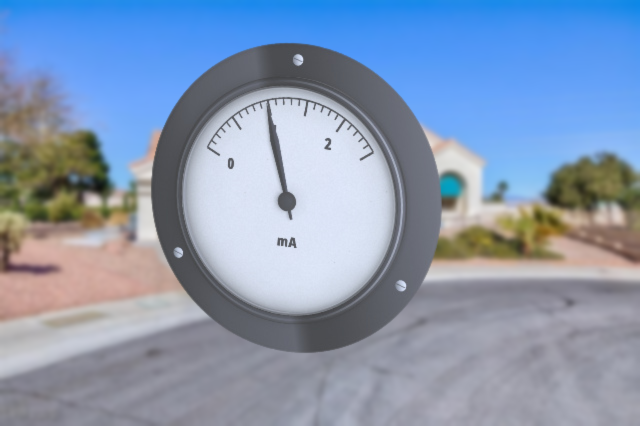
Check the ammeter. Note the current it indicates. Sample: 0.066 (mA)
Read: 1 (mA)
